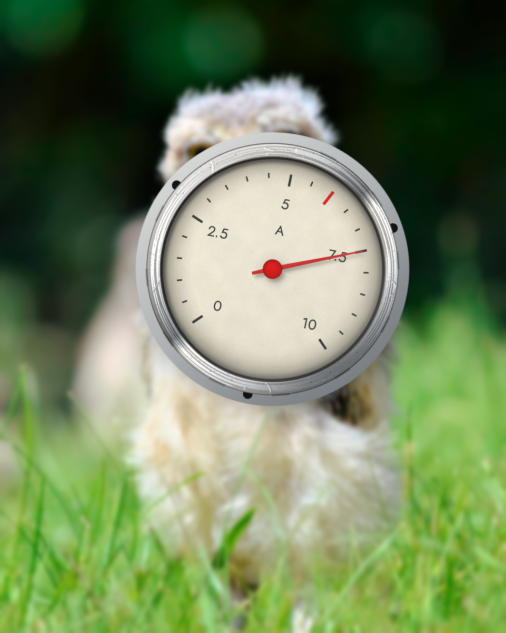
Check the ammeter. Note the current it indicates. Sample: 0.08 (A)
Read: 7.5 (A)
